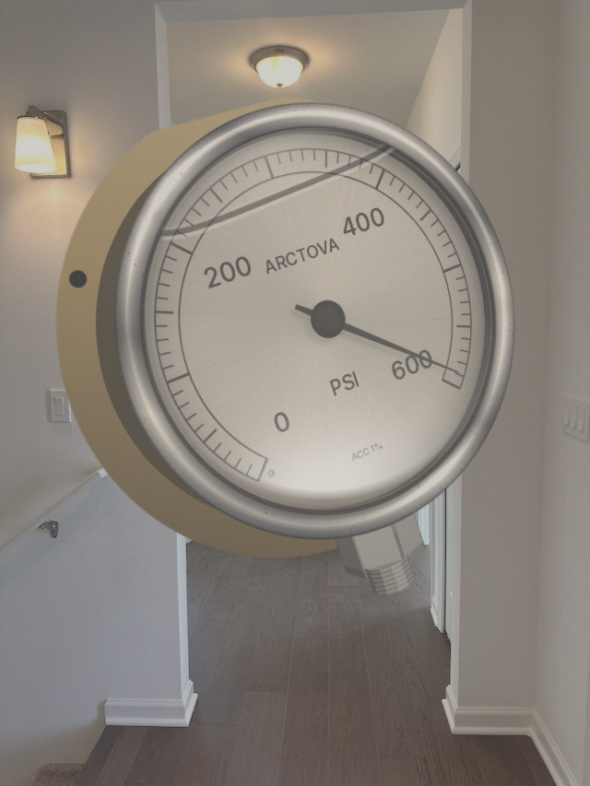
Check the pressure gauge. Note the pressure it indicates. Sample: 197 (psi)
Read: 590 (psi)
